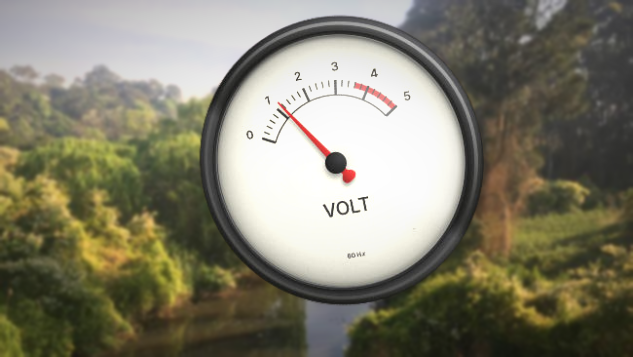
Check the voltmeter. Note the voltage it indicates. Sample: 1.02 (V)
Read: 1.2 (V)
